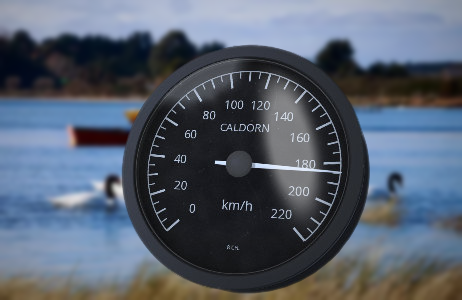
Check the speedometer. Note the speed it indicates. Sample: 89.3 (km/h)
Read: 185 (km/h)
